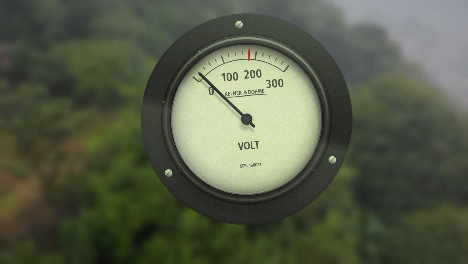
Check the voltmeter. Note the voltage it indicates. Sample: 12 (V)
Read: 20 (V)
